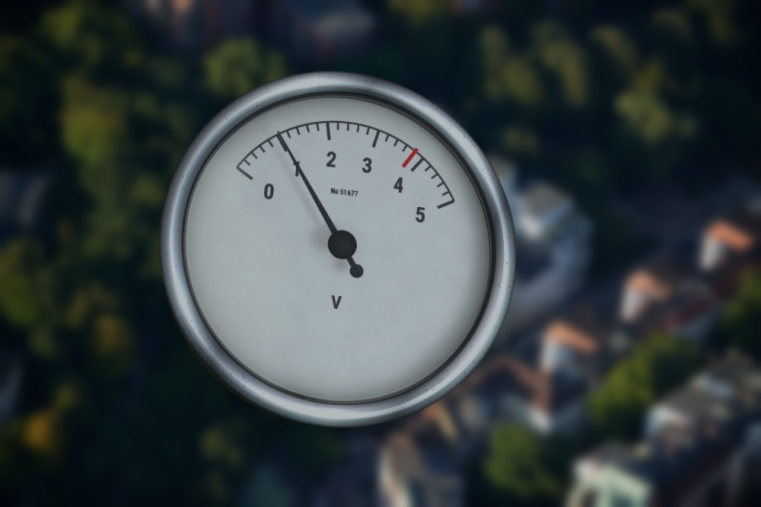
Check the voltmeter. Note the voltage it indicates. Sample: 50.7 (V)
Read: 1 (V)
